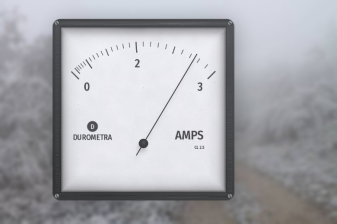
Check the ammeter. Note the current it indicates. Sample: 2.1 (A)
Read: 2.75 (A)
